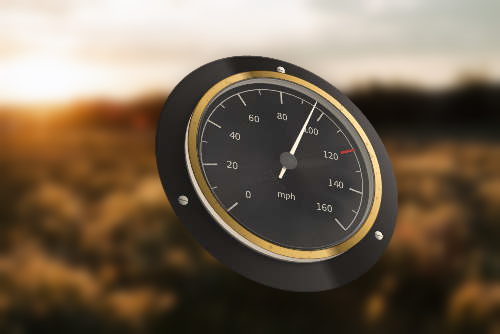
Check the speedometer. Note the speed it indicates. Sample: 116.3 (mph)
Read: 95 (mph)
